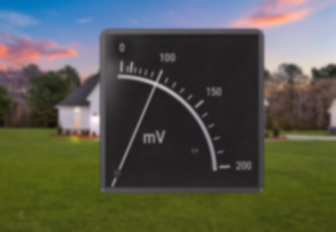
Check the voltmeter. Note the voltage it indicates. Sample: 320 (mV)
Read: 100 (mV)
